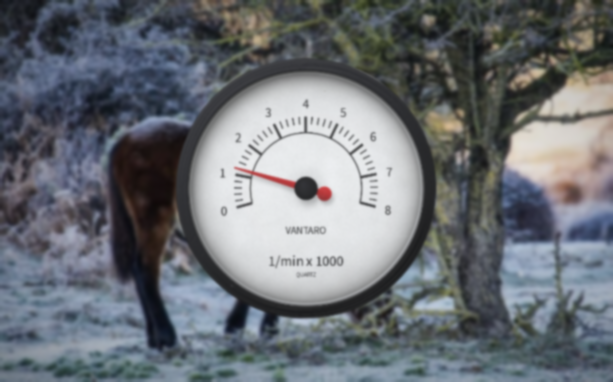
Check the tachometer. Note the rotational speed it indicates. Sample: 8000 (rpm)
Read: 1200 (rpm)
